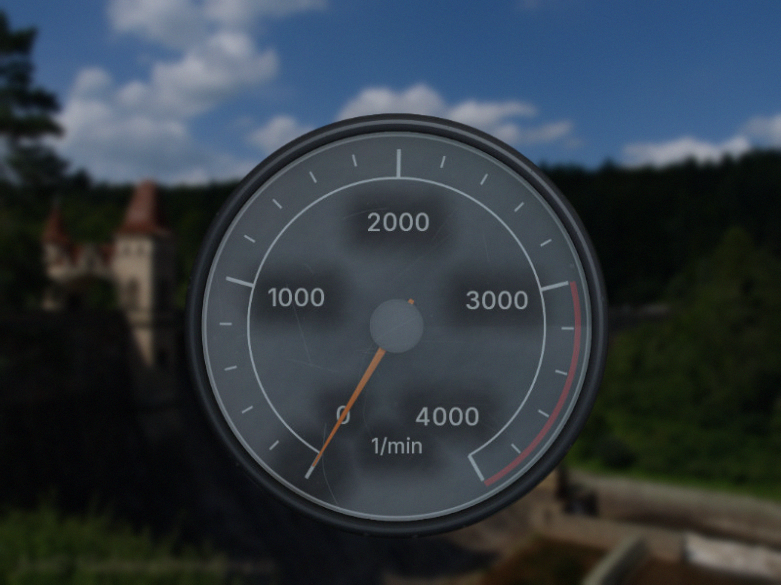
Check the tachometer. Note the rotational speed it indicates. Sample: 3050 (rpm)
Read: 0 (rpm)
